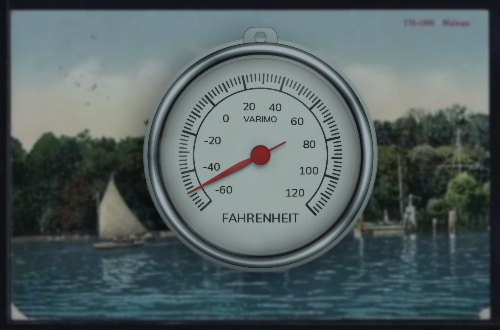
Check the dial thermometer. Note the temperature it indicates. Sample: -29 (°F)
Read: -50 (°F)
